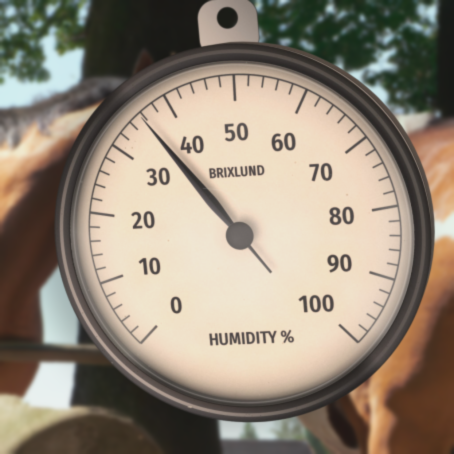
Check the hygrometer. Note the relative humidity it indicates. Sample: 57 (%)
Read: 36 (%)
